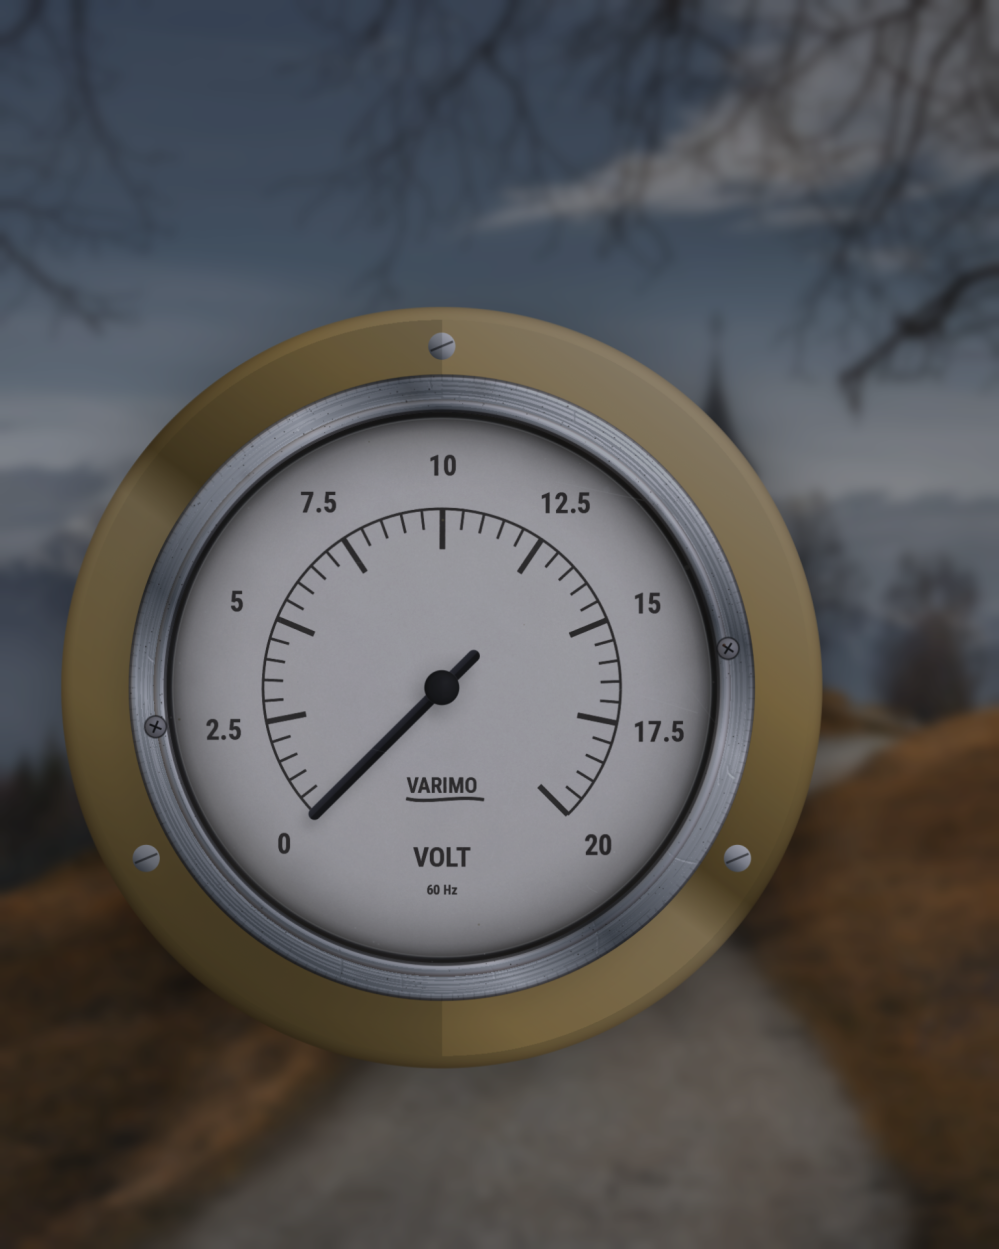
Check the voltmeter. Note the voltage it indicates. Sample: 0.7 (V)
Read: 0 (V)
